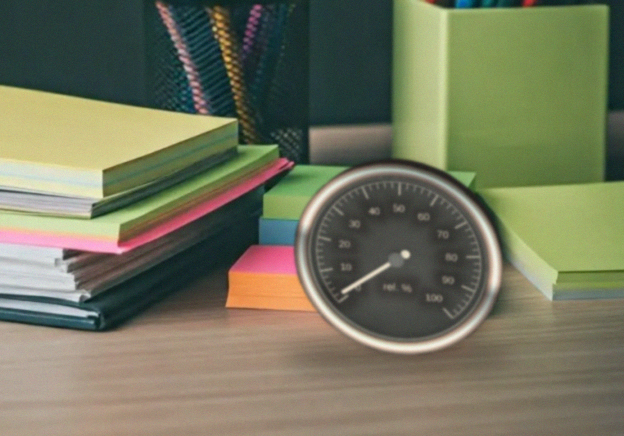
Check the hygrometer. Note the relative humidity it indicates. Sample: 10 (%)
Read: 2 (%)
